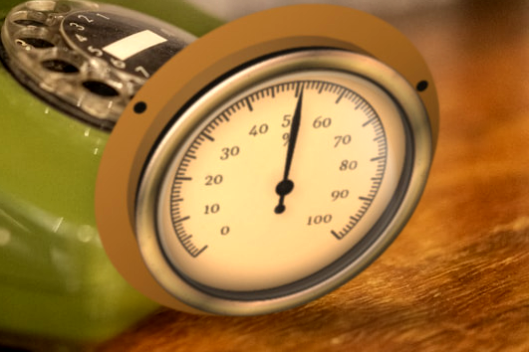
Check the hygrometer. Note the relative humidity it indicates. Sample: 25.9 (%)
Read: 50 (%)
